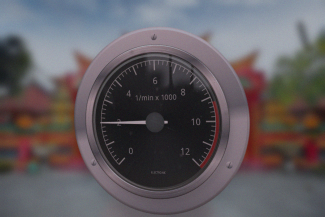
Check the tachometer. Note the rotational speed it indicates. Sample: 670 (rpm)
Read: 2000 (rpm)
